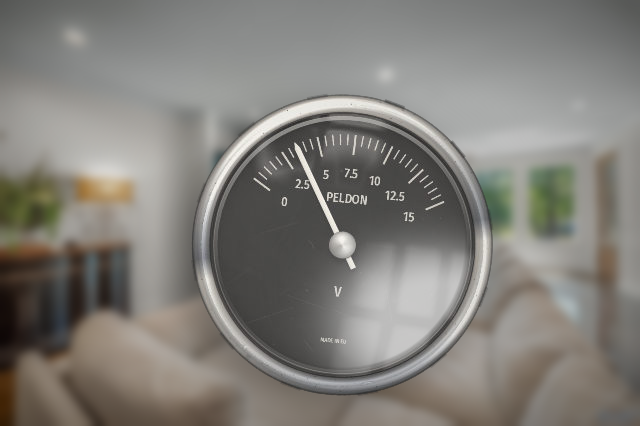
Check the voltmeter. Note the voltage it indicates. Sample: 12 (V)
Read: 3.5 (V)
